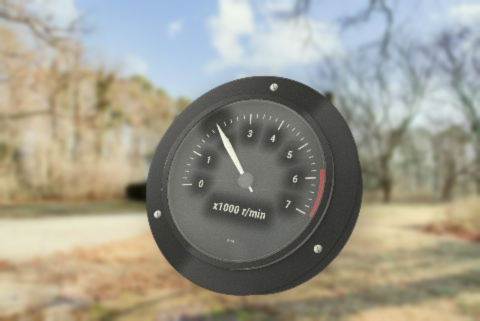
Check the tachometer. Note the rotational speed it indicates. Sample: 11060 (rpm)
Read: 2000 (rpm)
